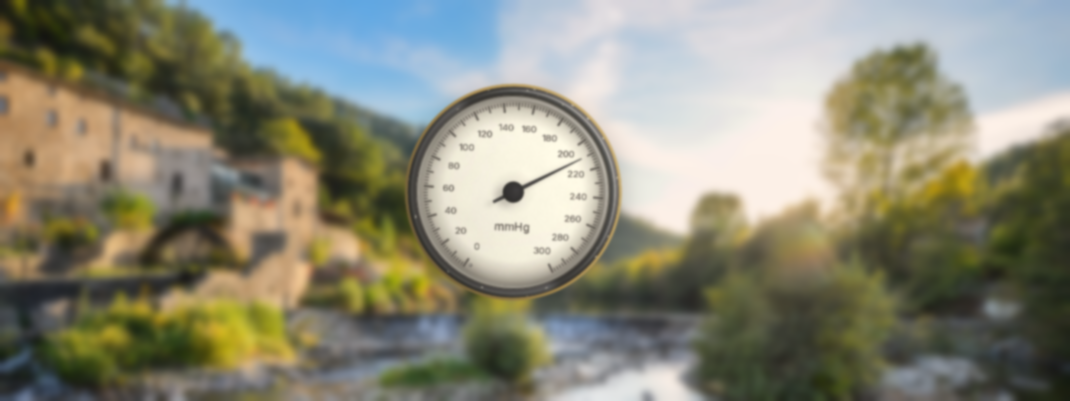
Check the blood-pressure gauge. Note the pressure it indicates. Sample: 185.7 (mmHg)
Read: 210 (mmHg)
